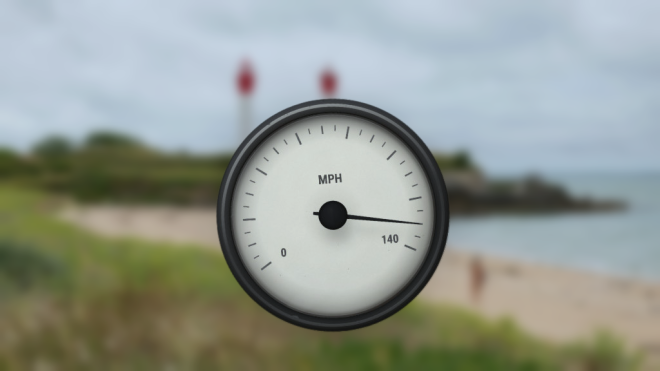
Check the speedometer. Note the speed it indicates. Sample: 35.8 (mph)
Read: 130 (mph)
